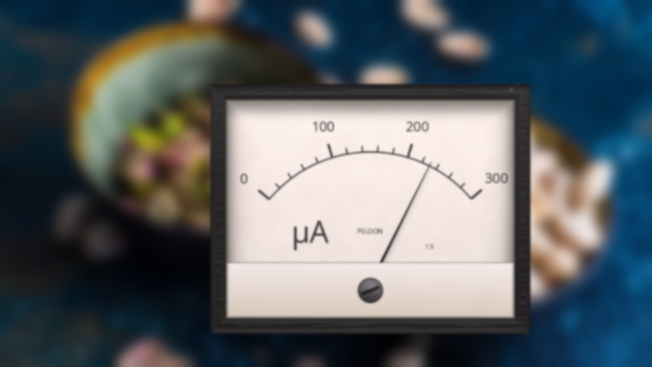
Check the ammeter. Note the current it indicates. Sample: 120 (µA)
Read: 230 (µA)
